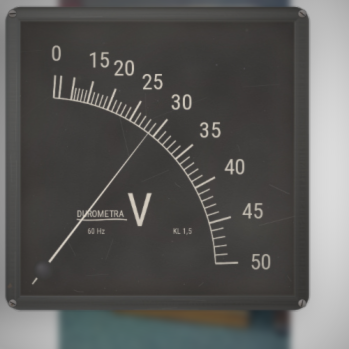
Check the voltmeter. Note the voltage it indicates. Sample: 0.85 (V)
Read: 29 (V)
